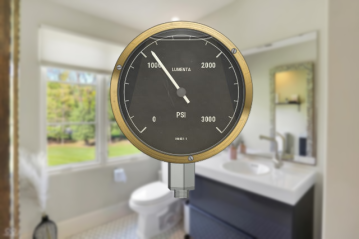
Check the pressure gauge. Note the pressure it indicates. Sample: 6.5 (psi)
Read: 1100 (psi)
